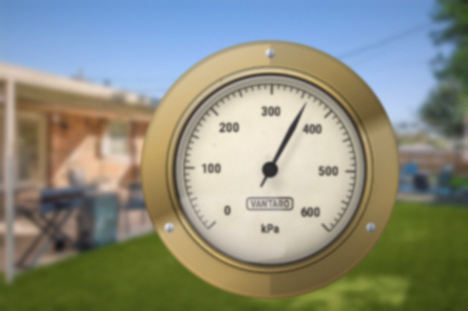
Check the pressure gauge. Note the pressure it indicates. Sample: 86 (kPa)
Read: 360 (kPa)
